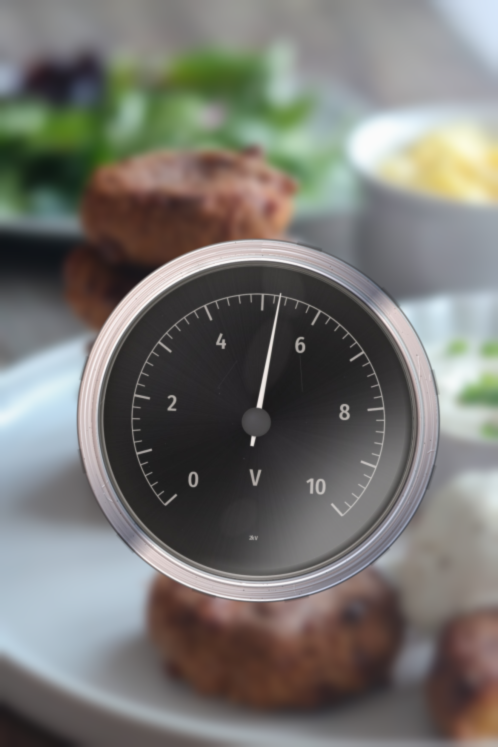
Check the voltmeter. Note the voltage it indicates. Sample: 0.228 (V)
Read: 5.3 (V)
